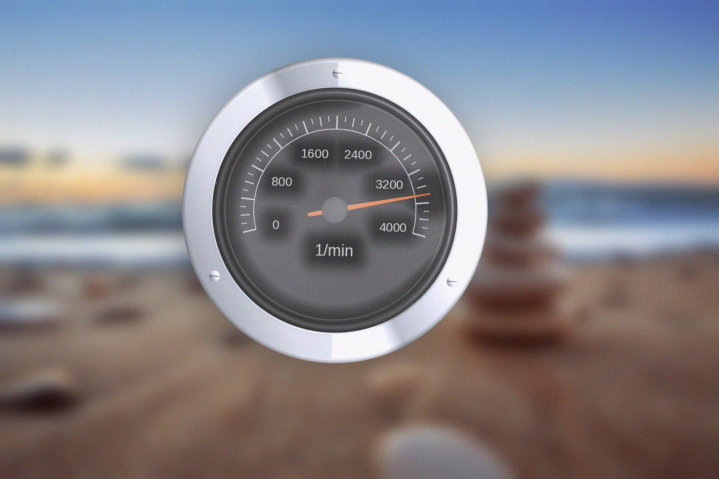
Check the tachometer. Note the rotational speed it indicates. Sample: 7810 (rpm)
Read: 3500 (rpm)
